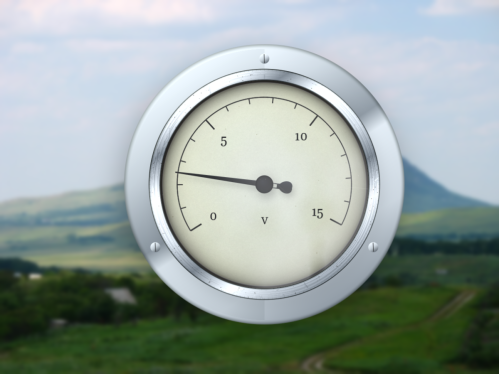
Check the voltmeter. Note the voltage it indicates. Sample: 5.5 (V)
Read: 2.5 (V)
